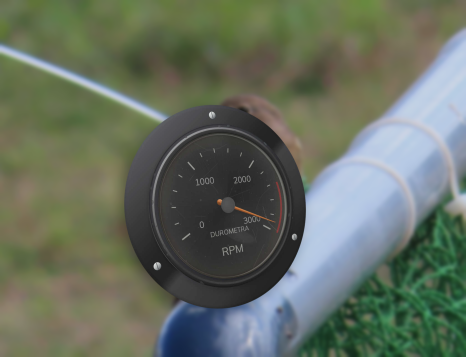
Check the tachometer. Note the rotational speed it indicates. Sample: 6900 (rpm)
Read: 2900 (rpm)
